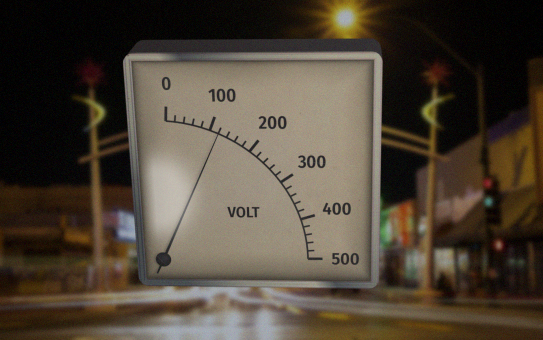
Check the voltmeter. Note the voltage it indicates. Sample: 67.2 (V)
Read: 120 (V)
